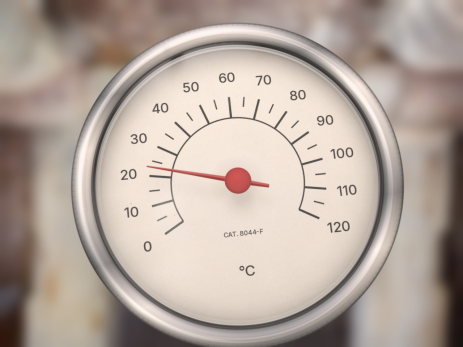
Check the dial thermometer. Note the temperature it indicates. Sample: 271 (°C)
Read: 22.5 (°C)
